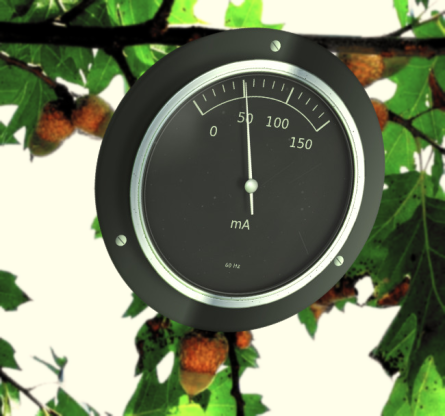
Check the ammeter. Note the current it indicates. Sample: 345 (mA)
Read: 50 (mA)
